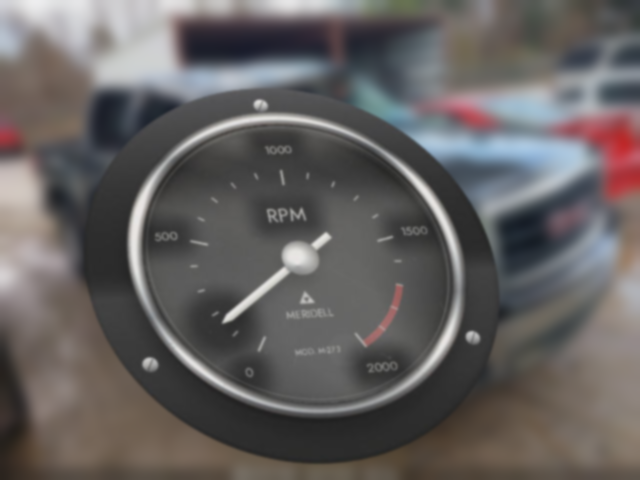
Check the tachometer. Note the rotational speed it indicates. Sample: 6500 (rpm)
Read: 150 (rpm)
